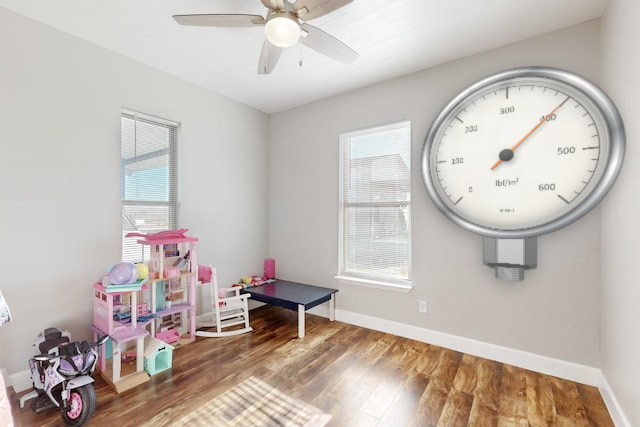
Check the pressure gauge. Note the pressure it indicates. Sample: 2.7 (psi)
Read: 400 (psi)
